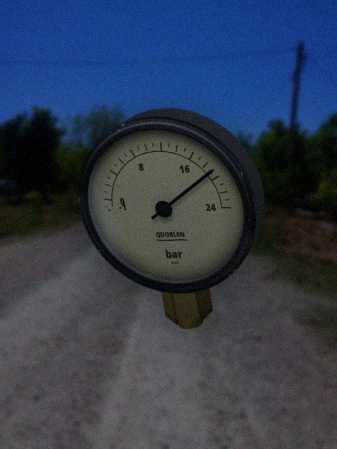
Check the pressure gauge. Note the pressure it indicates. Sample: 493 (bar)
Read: 19 (bar)
